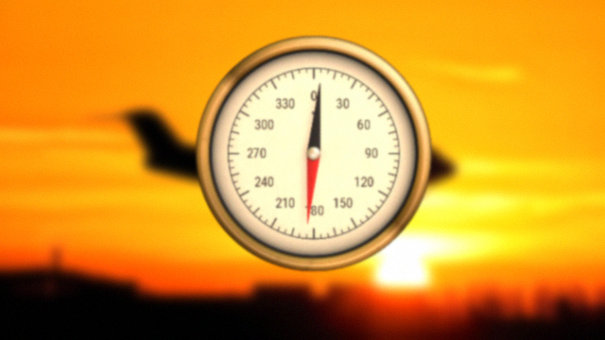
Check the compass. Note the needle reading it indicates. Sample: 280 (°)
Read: 185 (°)
